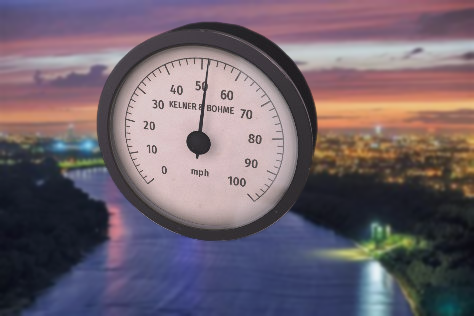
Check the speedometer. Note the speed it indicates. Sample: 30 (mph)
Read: 52 (mph)
